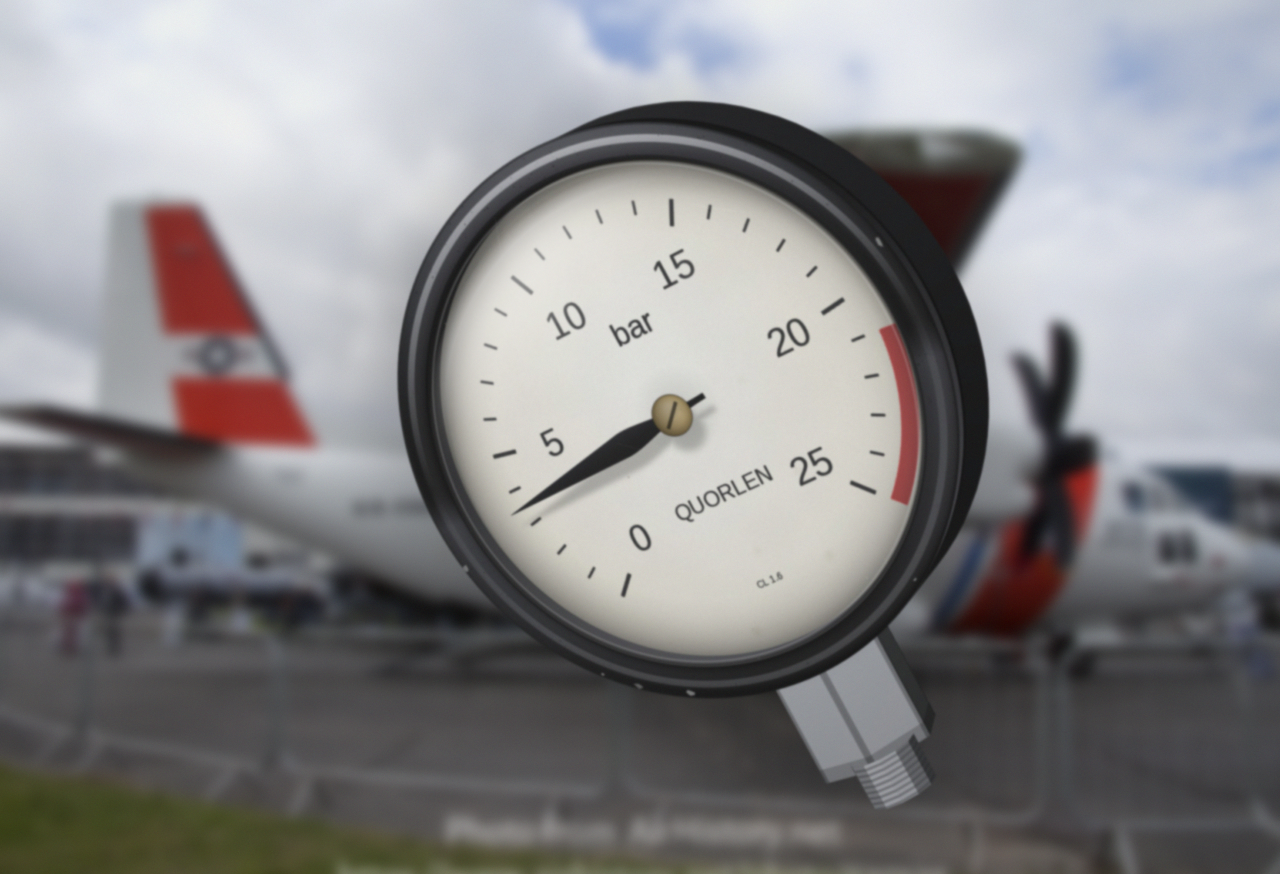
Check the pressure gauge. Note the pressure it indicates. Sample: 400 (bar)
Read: 3.5 (bar)
